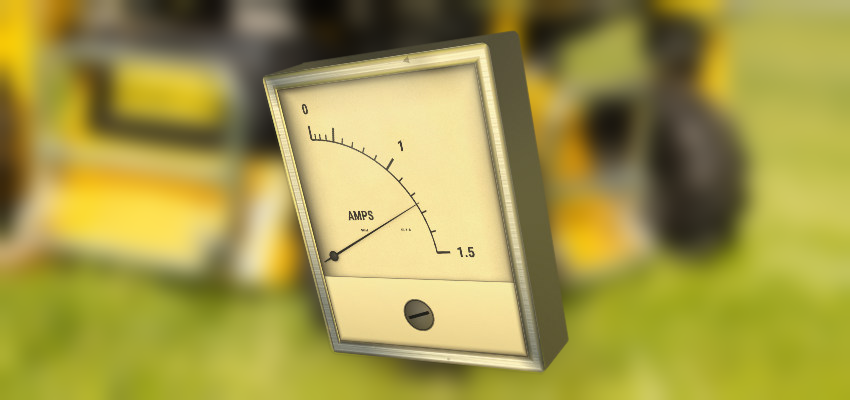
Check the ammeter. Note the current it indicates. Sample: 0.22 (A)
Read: 1.25 (A)
